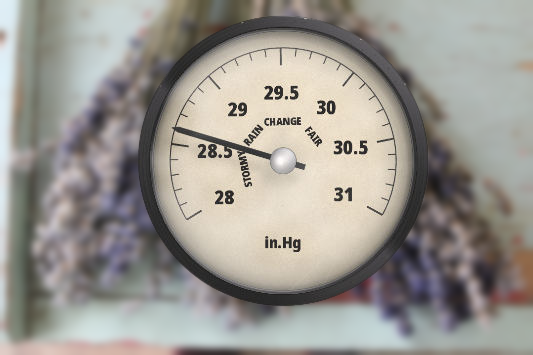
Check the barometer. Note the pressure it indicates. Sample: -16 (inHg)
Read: 28.6 (inHg)
